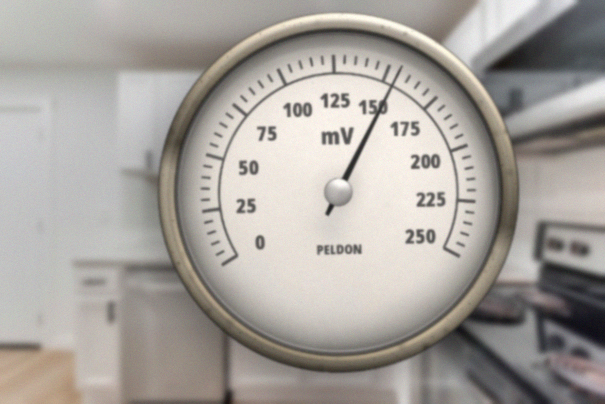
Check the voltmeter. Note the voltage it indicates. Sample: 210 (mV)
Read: 155 (mV)
